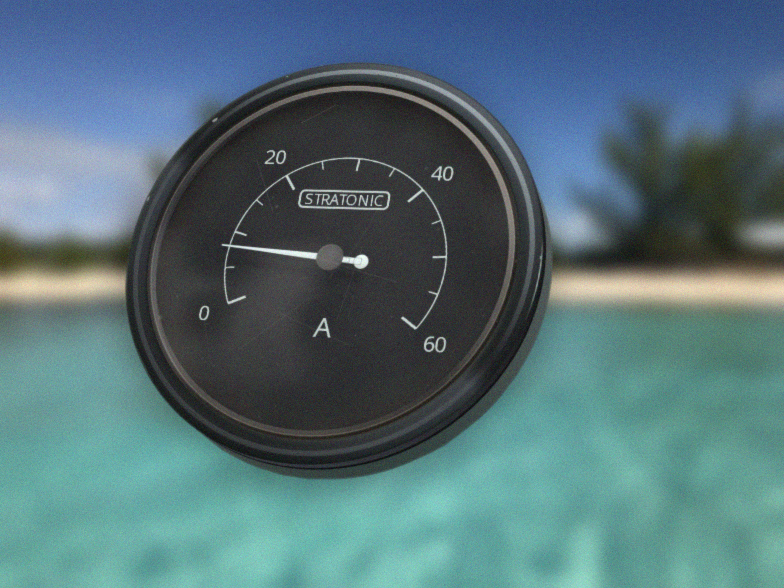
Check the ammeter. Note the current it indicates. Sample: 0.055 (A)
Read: 7.5 (A)
